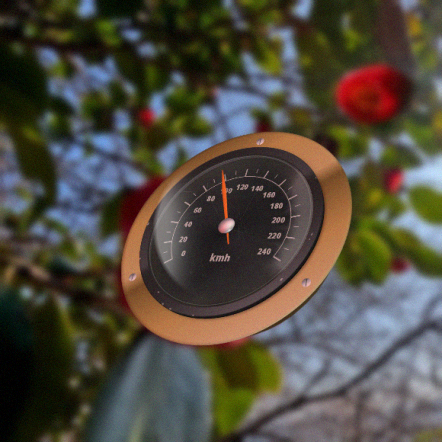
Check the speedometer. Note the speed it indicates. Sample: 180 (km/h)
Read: 100 (km/h)
